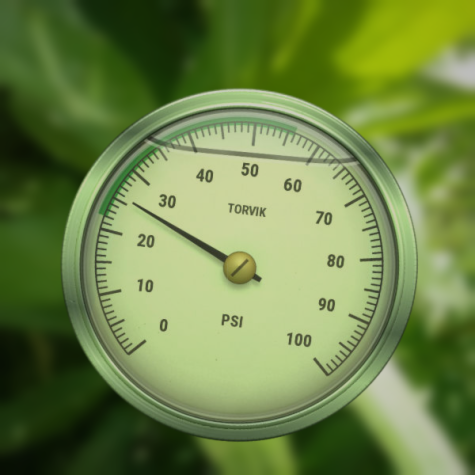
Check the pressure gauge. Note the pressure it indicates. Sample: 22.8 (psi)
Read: 26 (psi)
